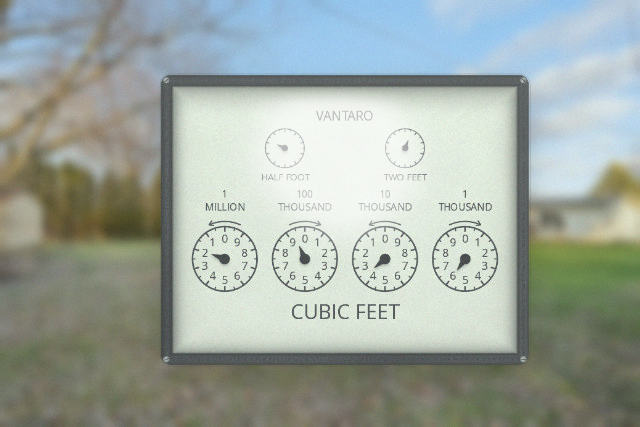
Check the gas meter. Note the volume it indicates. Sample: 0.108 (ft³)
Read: 193600 (ft³)
